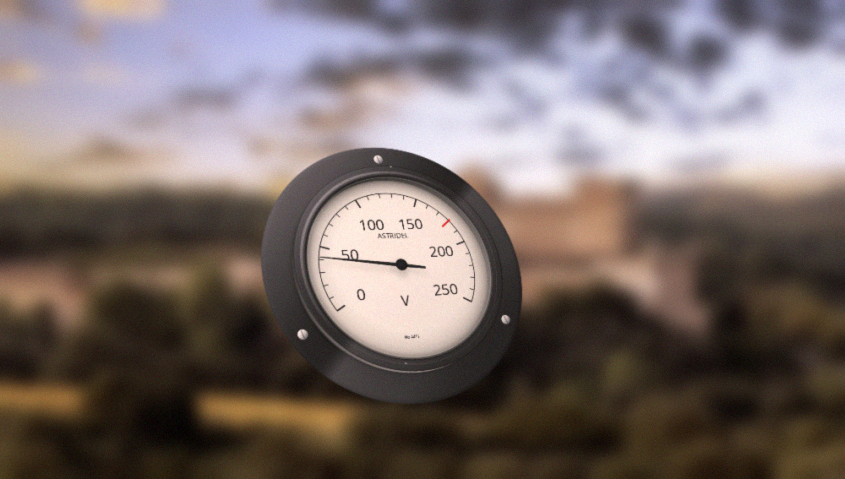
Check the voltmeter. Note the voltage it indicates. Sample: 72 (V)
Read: 40 (V)
